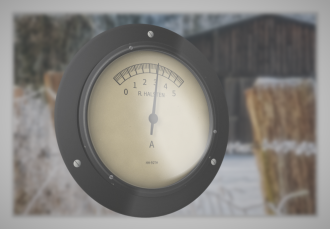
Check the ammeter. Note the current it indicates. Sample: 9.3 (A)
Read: 3 (A)
